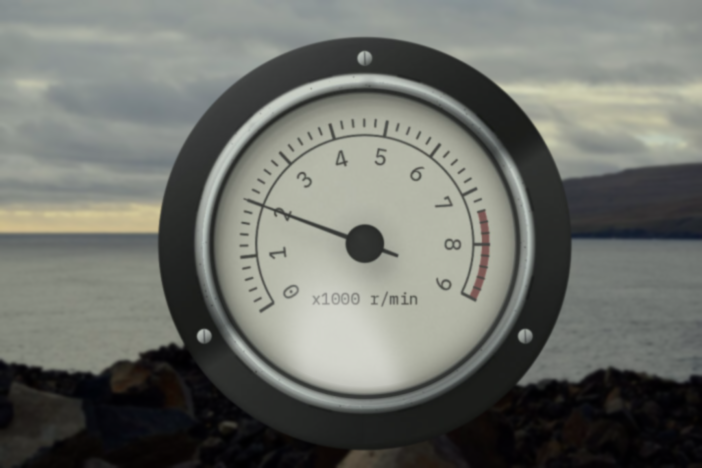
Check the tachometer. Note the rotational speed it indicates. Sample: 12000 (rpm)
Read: 2000 (rpm)
